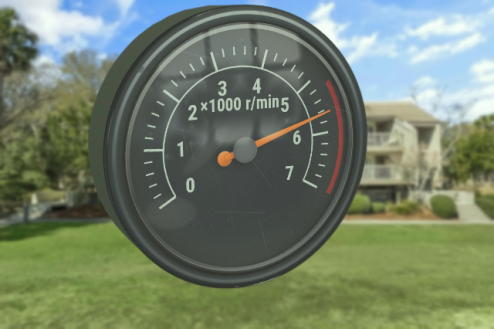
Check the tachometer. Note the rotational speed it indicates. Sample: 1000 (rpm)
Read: 5600 (rpm)
